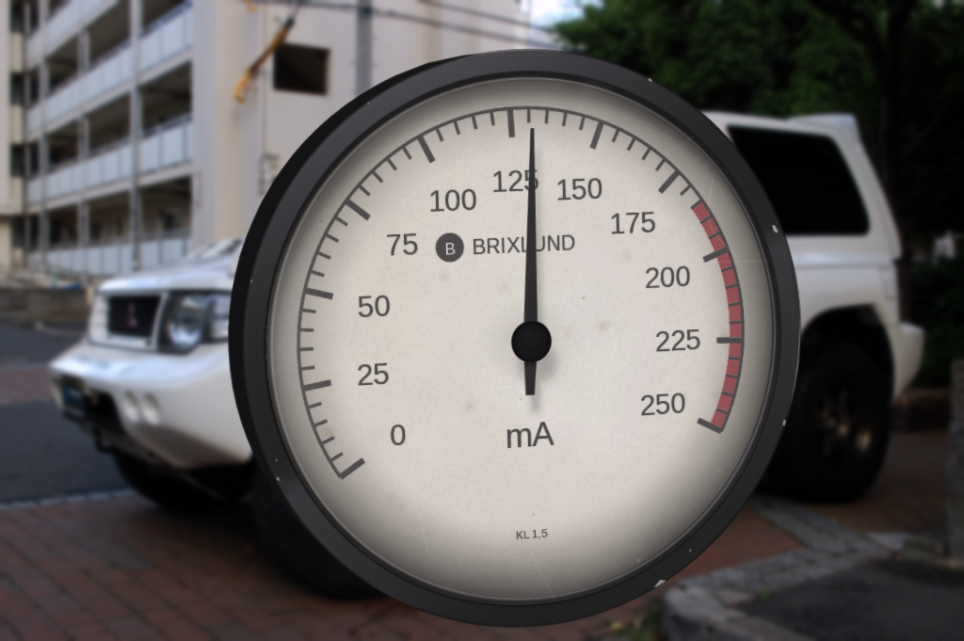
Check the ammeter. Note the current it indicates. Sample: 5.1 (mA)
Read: 130 (mA)
